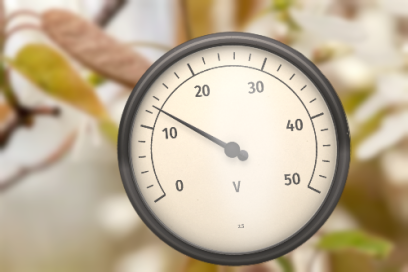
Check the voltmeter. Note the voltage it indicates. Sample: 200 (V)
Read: 13 (V)
